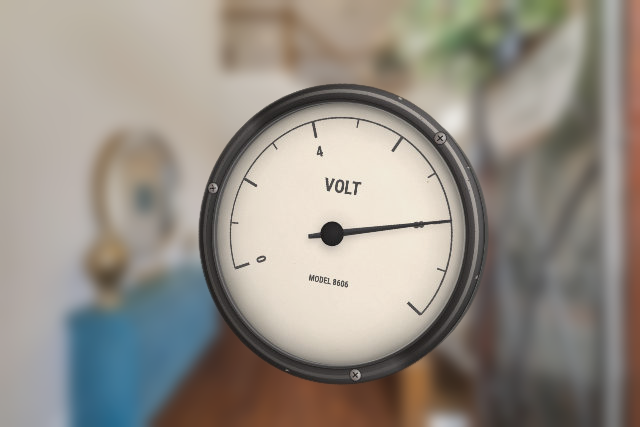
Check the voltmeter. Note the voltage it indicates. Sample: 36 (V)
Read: 8 (V)
